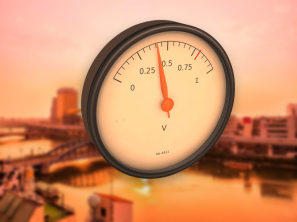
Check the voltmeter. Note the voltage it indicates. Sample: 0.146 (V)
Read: 0.4 (V)
